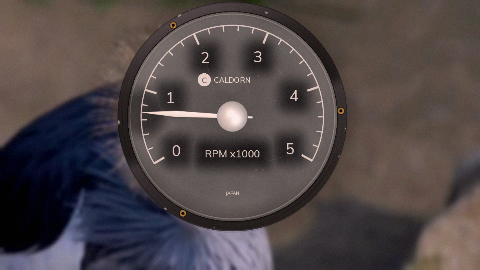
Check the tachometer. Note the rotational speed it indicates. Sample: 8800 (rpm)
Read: 700 (rpm)
